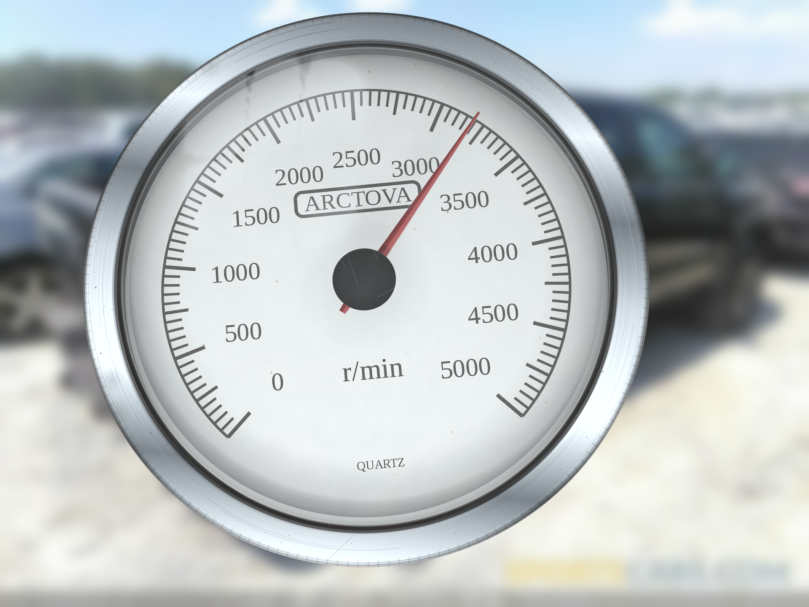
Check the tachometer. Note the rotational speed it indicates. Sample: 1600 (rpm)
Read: 3200 (rpm)
